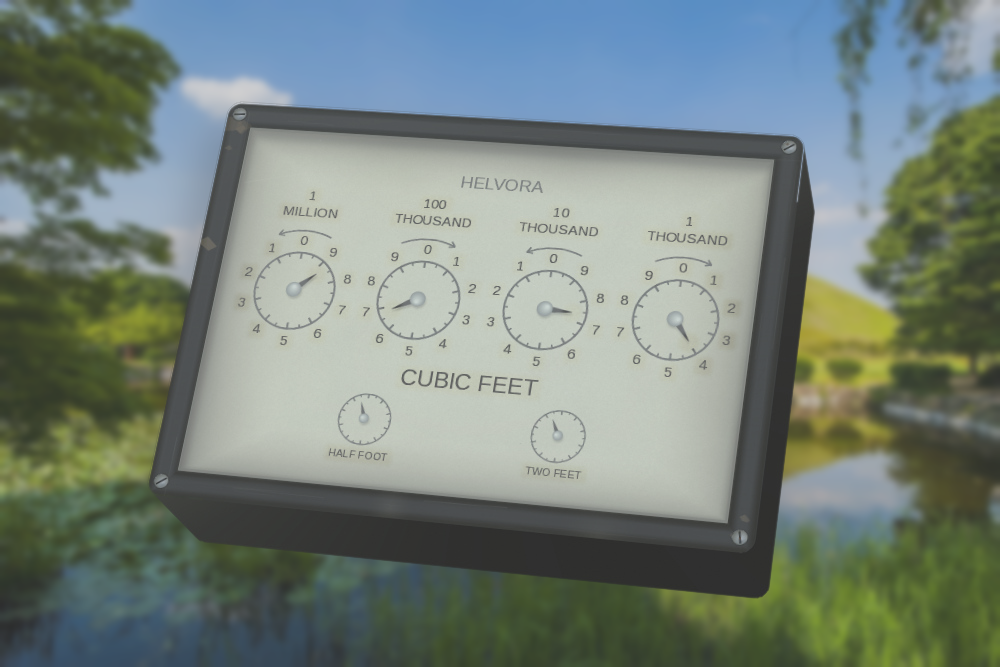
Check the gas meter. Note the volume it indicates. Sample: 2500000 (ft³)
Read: 867400 (ft³)
